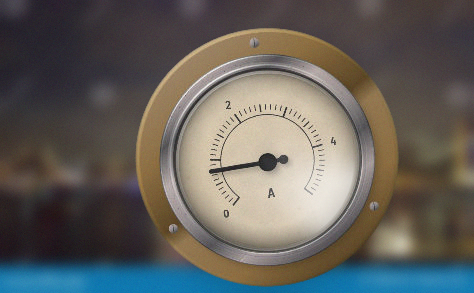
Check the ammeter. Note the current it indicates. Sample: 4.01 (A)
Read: 0.8 (A)
